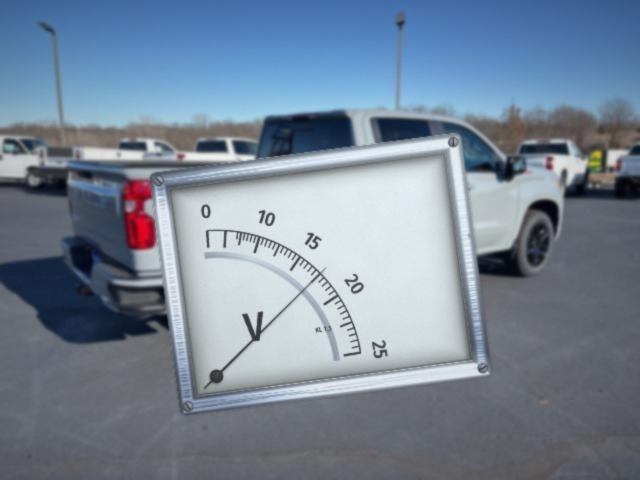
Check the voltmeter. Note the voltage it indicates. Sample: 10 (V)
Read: 17.5 (V)
